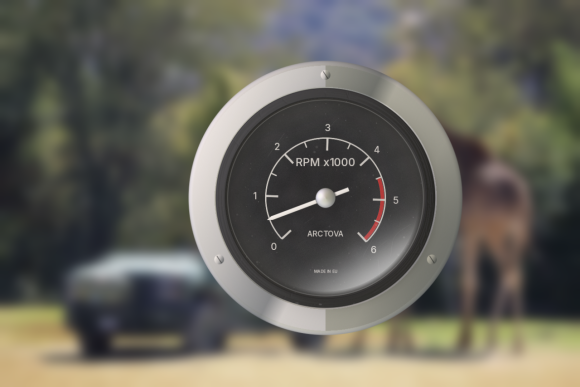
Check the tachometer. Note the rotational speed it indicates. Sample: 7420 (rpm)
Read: 500 (rpm)
